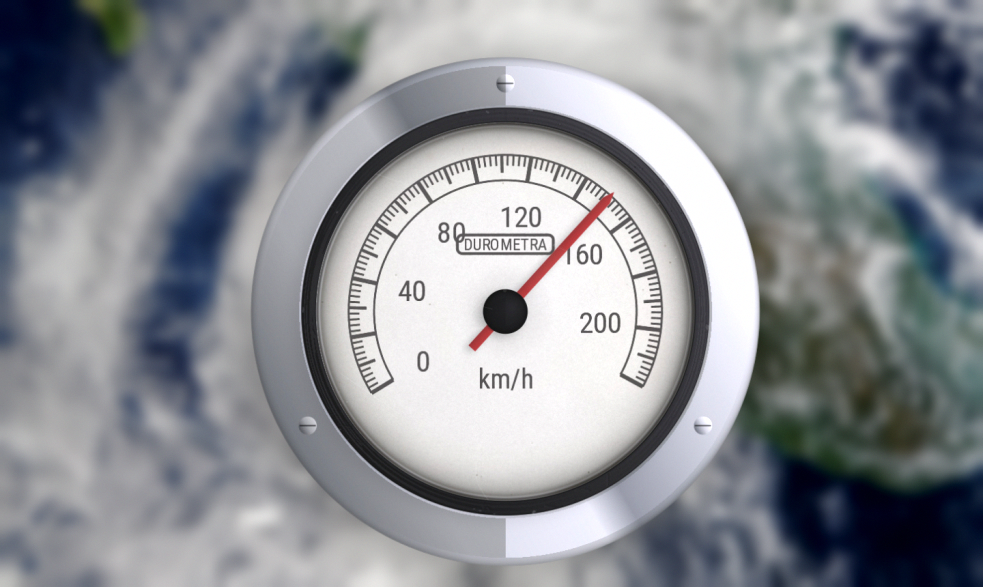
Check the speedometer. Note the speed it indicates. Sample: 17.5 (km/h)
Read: 150 (km/h)
